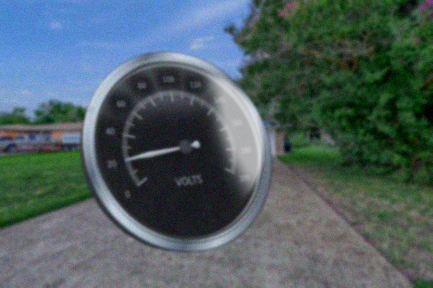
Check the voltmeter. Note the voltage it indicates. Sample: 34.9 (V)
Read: 20 (V)
